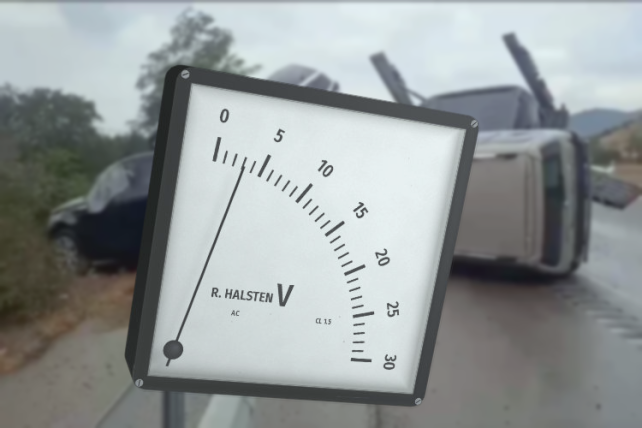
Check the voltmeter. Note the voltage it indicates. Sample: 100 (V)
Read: 3 (V)
